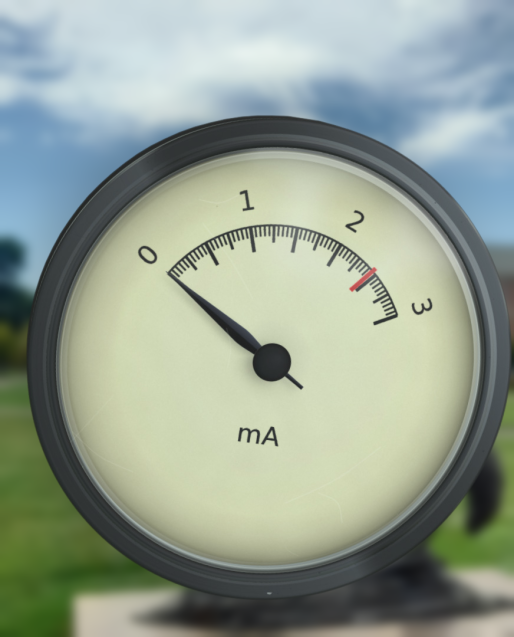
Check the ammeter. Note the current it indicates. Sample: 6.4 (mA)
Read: 0 (mA)
